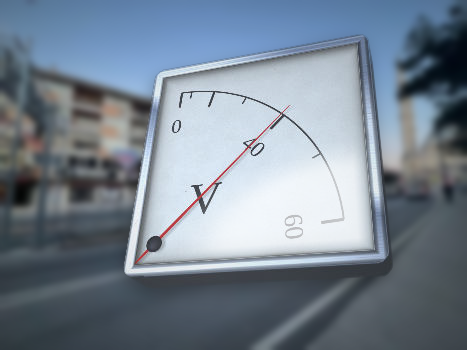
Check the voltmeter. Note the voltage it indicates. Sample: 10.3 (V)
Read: 40 (V)
